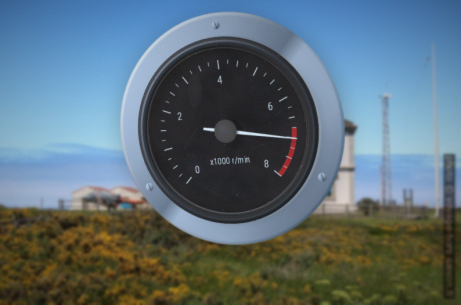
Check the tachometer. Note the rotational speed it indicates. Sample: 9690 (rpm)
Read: 7000 (rpm)
